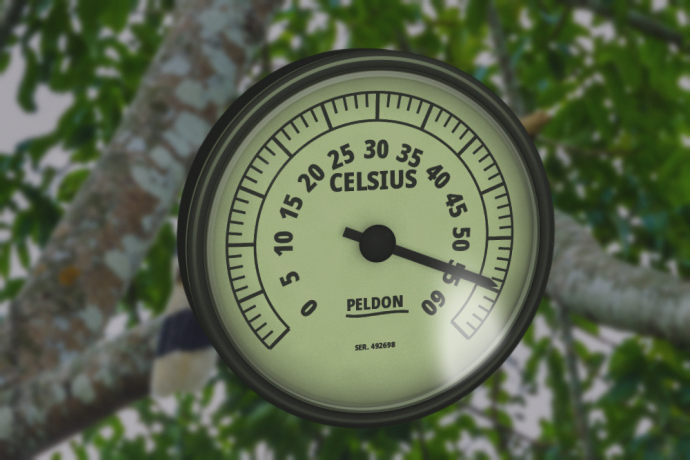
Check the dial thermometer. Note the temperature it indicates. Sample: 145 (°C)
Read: 54.5 (°C)
